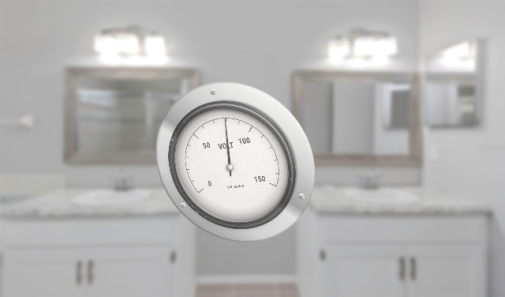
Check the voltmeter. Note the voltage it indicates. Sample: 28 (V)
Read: 80 (V)
